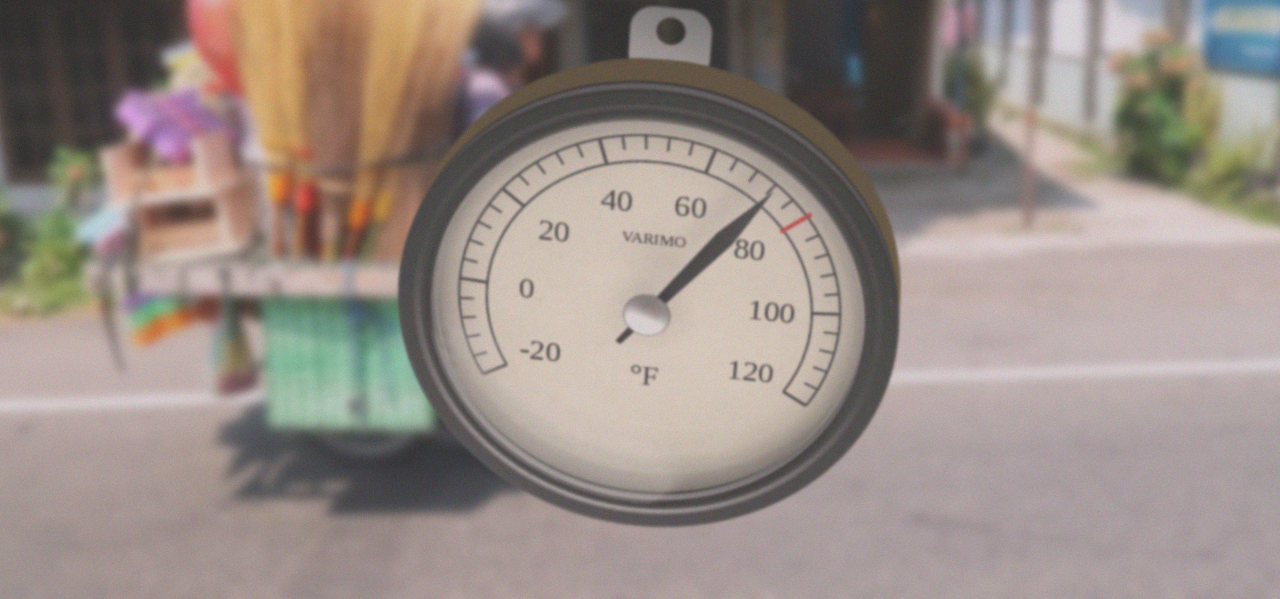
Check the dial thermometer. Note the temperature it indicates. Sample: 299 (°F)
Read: 72 (°F)
